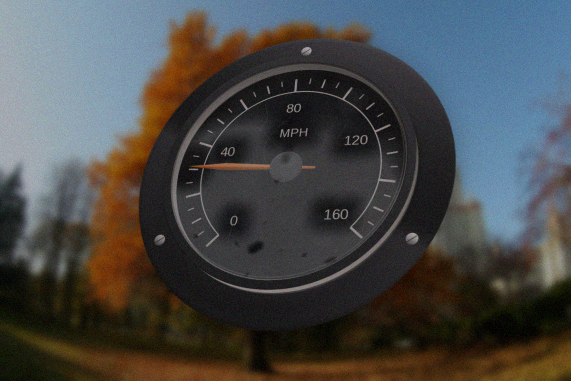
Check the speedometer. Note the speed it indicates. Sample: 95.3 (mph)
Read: 30 (mph)
